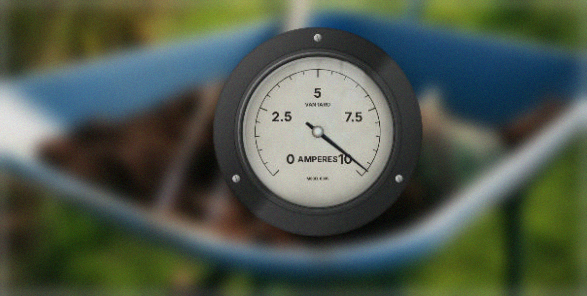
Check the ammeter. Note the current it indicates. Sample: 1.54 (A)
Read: 9.75 (A)
